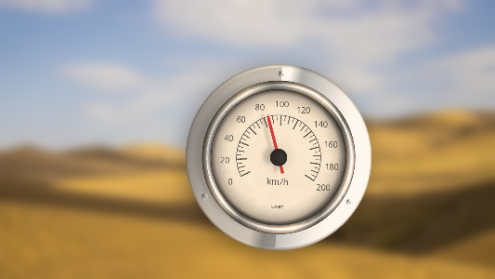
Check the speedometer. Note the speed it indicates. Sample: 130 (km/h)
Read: 85 (km/h)
